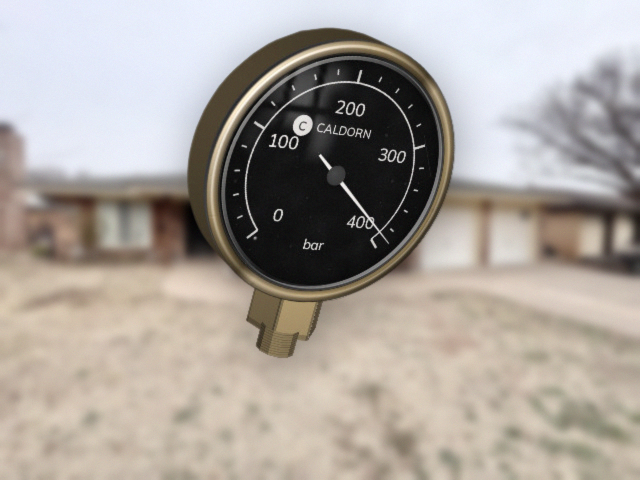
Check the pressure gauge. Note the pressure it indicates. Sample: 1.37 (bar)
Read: 390 (bar)
